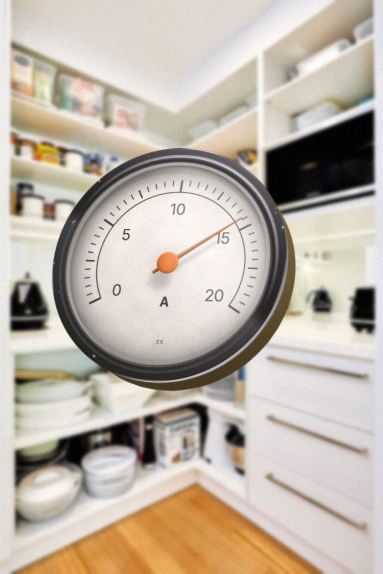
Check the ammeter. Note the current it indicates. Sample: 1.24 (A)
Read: 14.5 (A)
